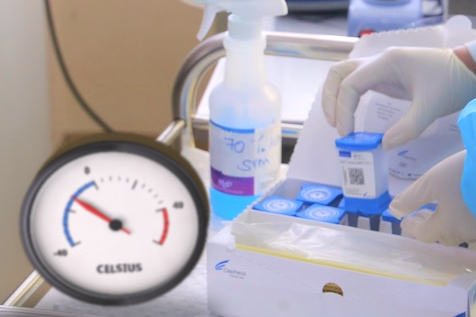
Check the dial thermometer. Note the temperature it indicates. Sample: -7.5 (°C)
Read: -12 (°C)
